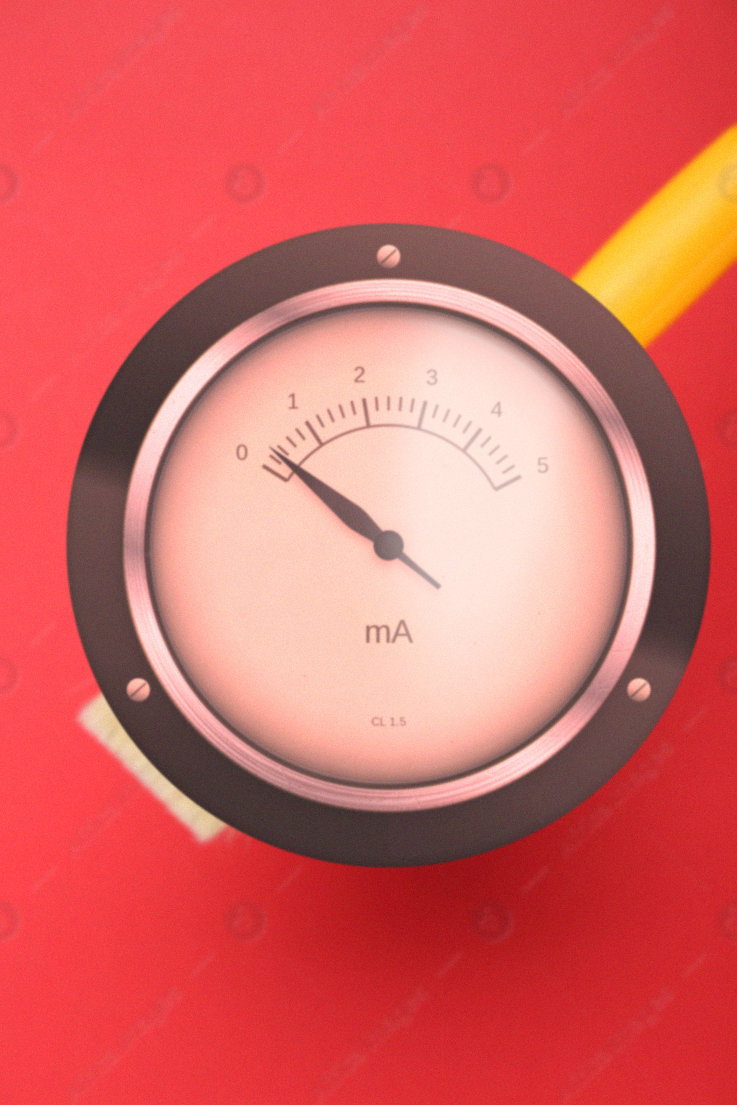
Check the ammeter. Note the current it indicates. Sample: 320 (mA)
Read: 0.3 (mA)
